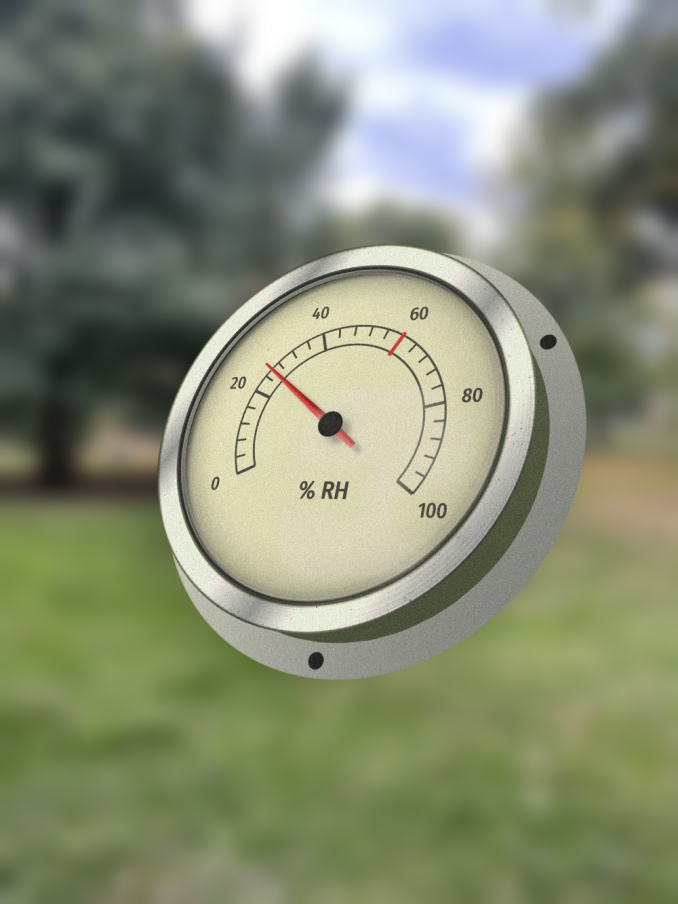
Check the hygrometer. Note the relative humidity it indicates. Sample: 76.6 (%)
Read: 26 (%)
